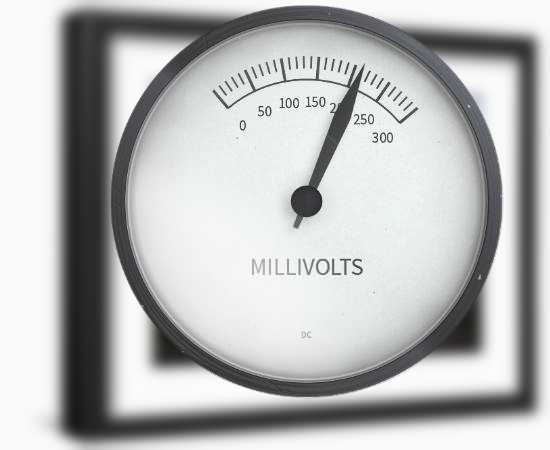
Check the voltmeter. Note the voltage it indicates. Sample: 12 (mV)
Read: 210 (mV)
